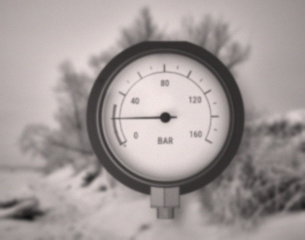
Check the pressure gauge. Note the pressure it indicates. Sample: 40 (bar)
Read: 20 (bar)
